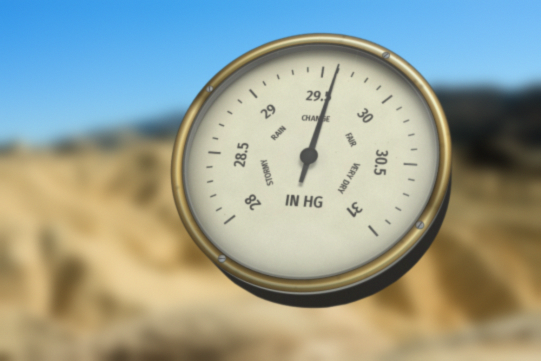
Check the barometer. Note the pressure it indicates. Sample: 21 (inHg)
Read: 29.6 (inHg)
